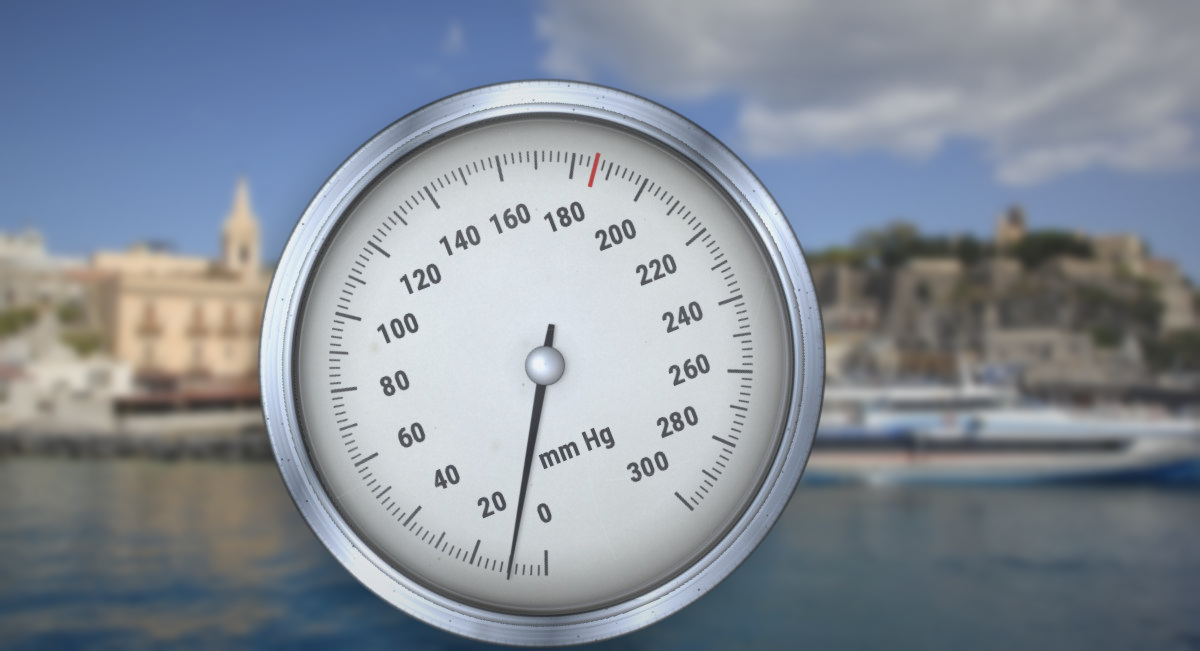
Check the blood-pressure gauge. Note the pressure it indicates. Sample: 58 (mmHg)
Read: 10 (mmHg)
